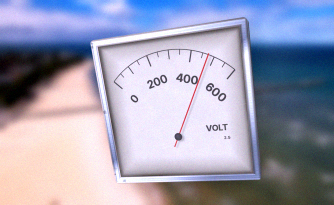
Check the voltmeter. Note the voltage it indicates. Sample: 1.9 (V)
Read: 475 (V)
